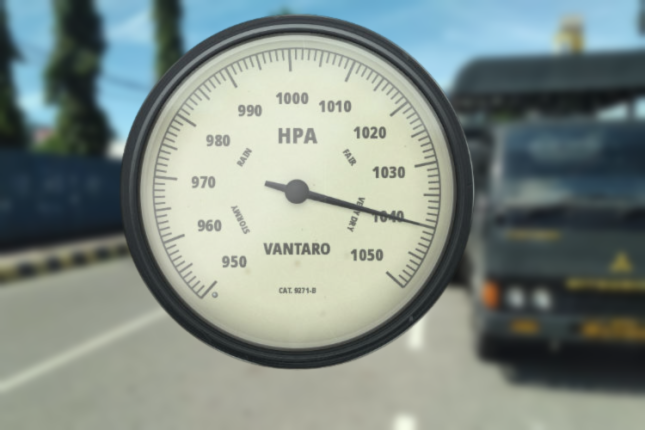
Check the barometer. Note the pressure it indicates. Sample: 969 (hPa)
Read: 1040 (hPa)
